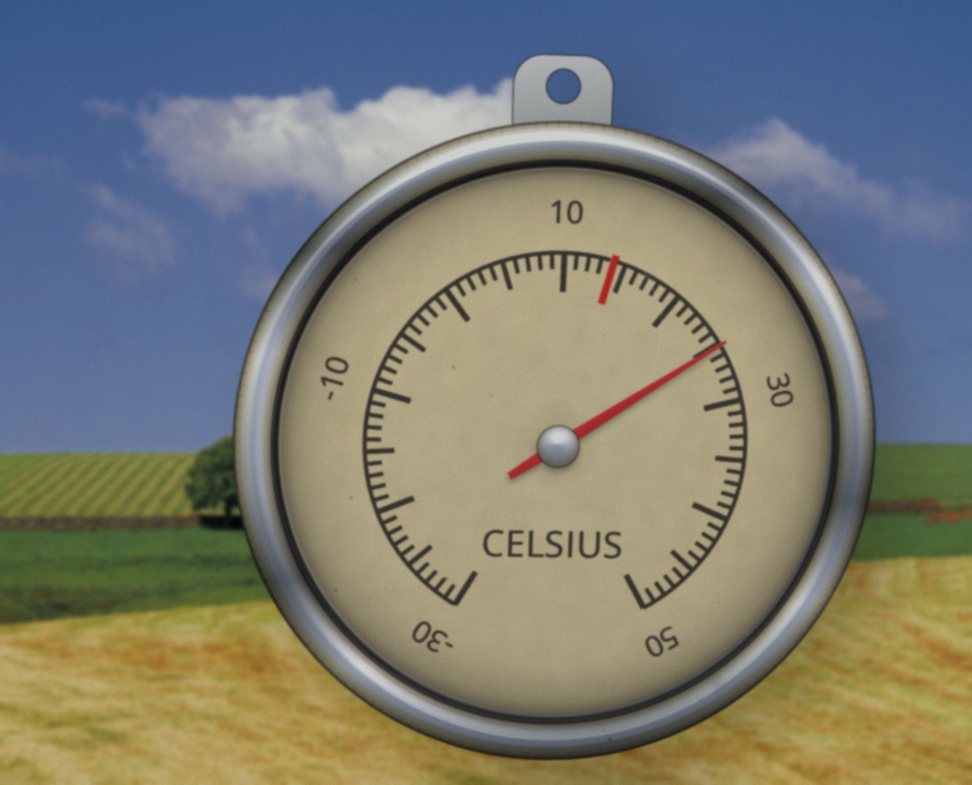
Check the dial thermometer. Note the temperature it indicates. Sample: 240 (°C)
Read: 25 (°C)
